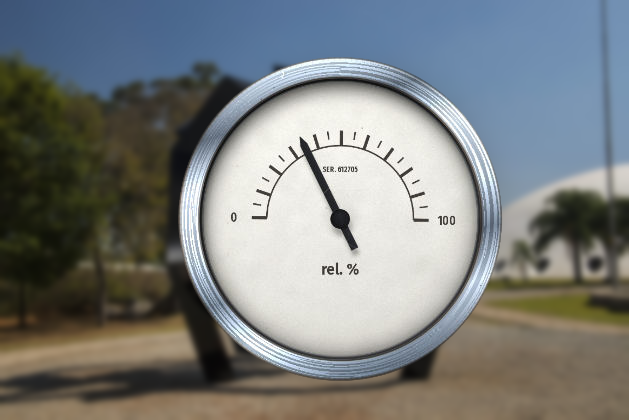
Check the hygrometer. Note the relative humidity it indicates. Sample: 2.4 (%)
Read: 35 (%)
